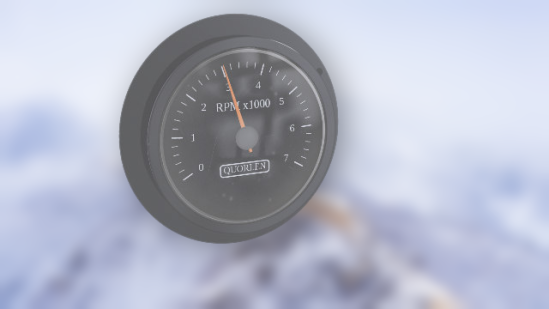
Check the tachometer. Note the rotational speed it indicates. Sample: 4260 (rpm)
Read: 3000 (rpm)
